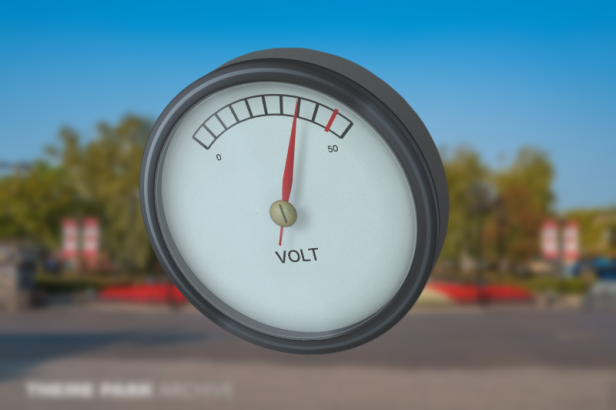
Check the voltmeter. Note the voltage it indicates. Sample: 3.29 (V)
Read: 35 (V)
